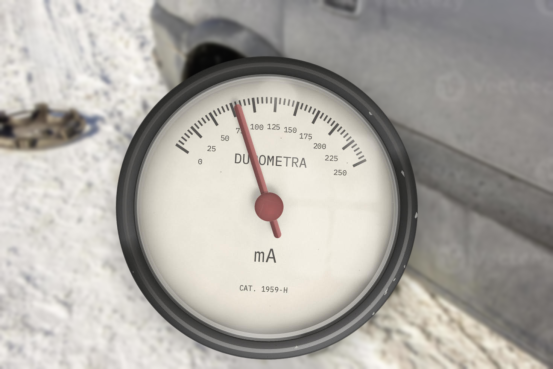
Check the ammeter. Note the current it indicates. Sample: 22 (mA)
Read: 80 (mA)
